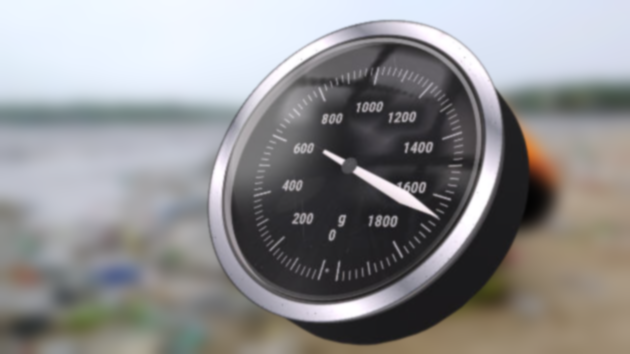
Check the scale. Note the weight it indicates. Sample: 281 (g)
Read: 1660 (g)
